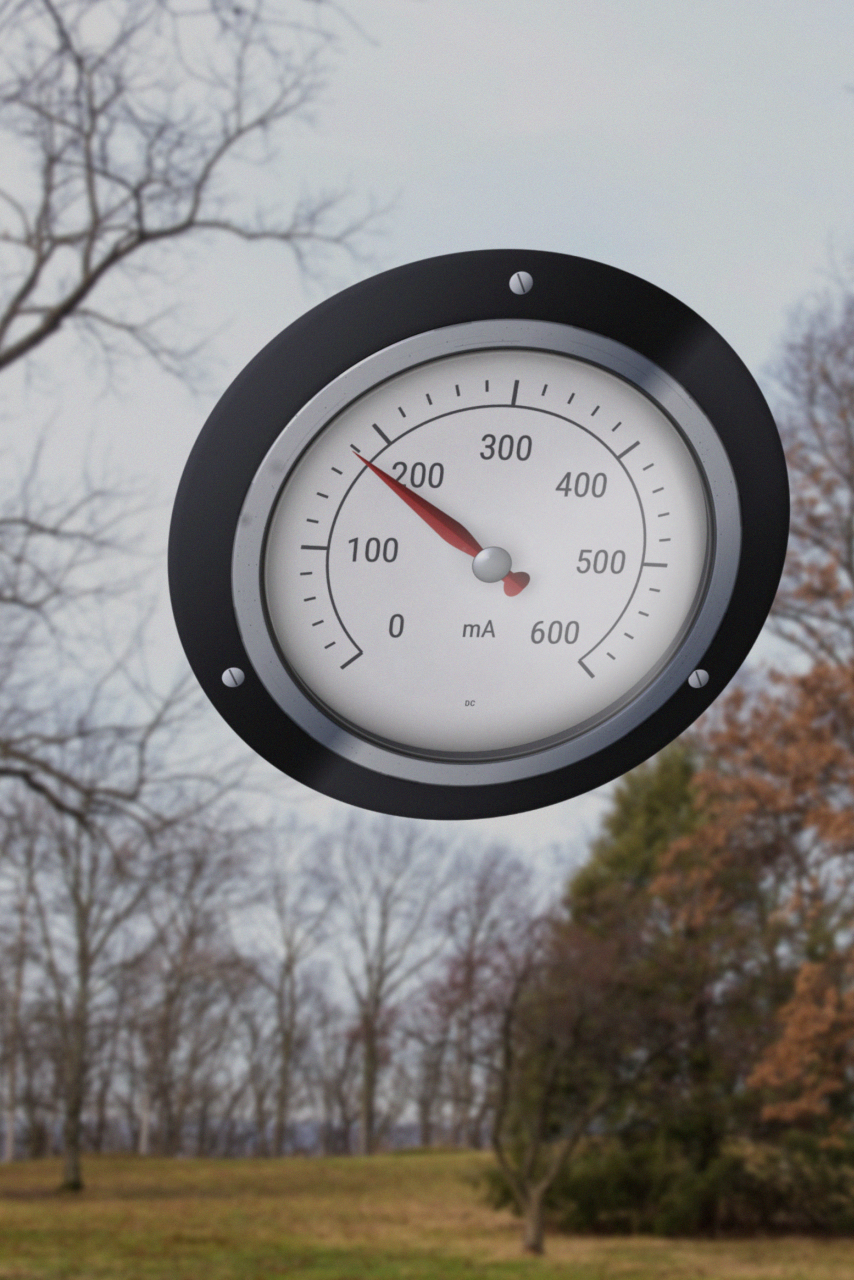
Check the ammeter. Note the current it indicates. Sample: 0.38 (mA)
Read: 180 (mA)
